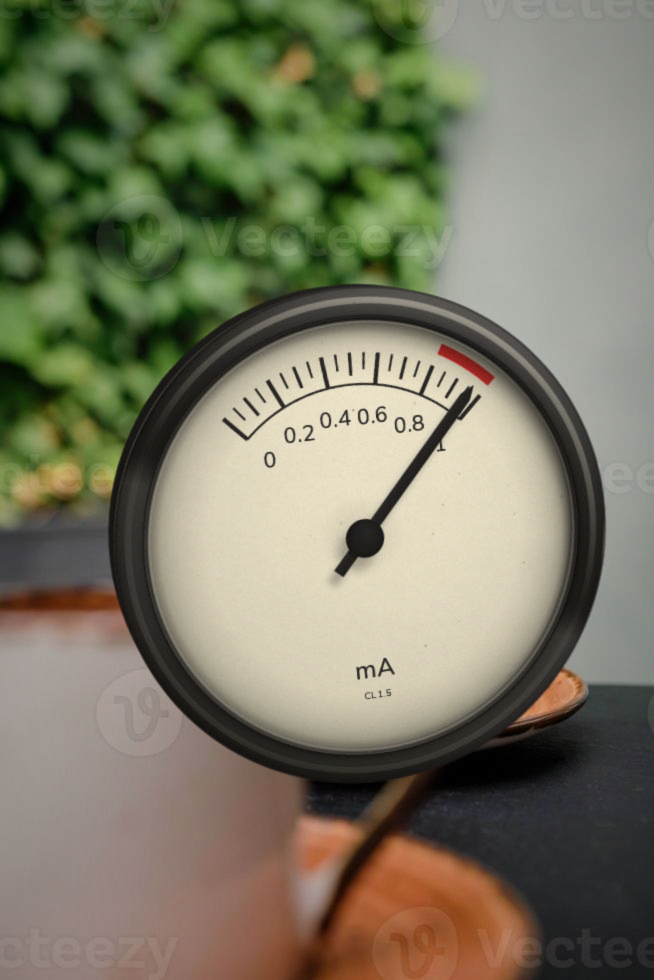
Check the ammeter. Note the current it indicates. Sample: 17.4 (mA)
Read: 0.95 (mA)
